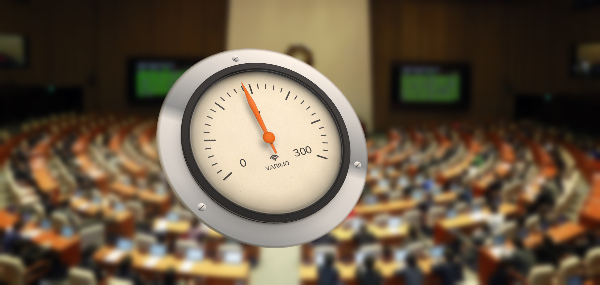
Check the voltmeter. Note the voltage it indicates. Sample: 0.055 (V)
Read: 140 (V)
